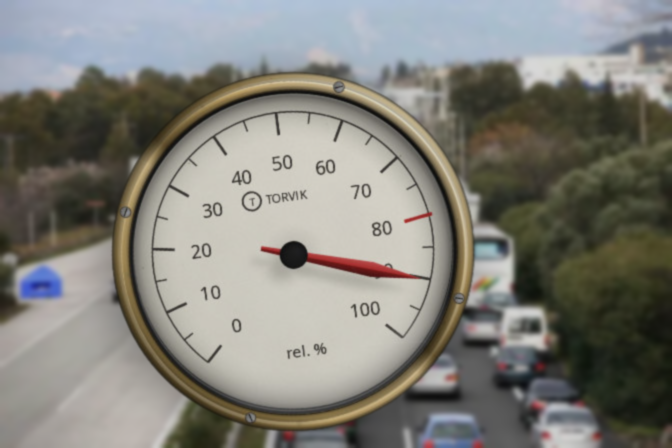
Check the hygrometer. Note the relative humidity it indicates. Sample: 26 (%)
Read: 90 (%)
